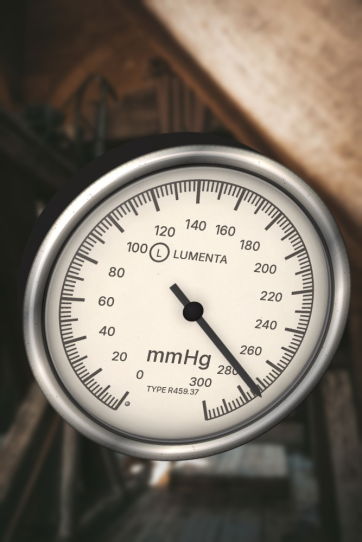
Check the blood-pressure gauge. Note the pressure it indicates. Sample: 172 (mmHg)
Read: 274 (mmHg)
